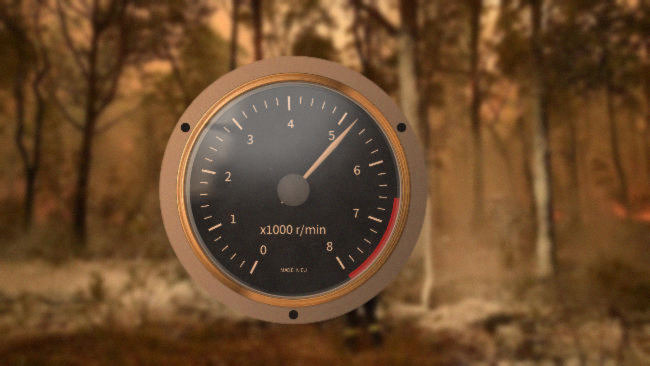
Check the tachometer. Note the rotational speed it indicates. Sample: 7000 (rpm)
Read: 5200 (rpm)
